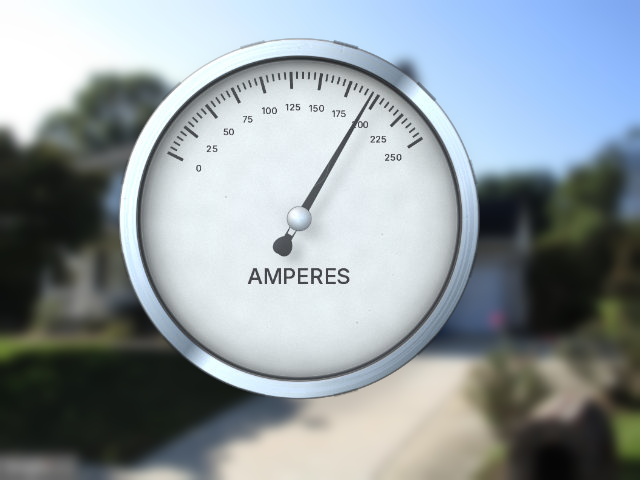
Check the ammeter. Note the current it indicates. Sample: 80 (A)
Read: 195 (A)
